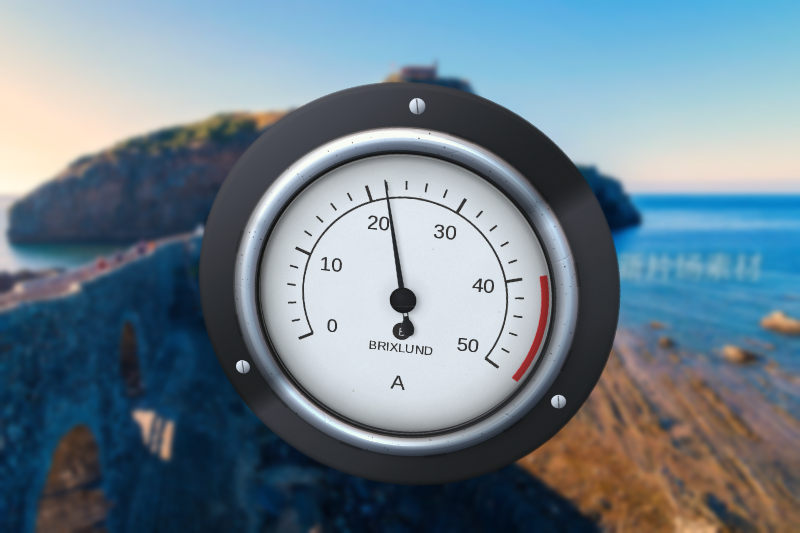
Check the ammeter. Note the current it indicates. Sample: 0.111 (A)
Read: 22 (A)
